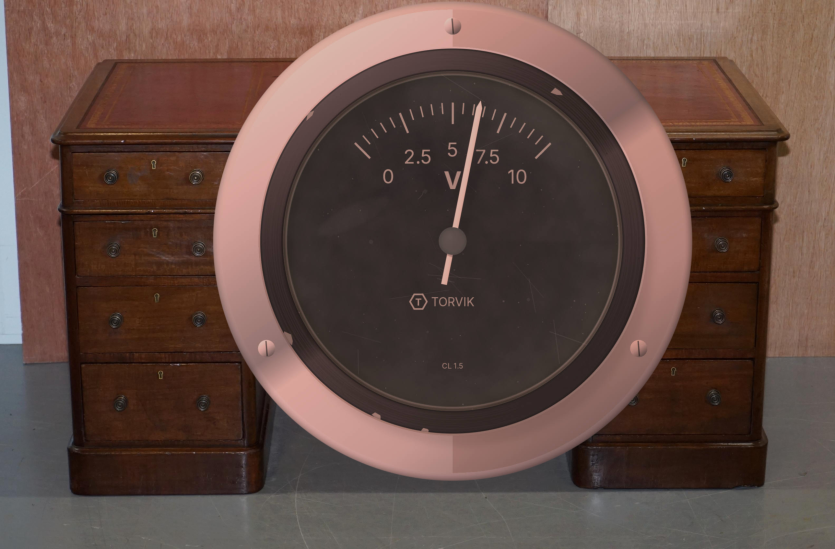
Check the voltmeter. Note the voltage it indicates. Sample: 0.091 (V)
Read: 6.25 (V)
